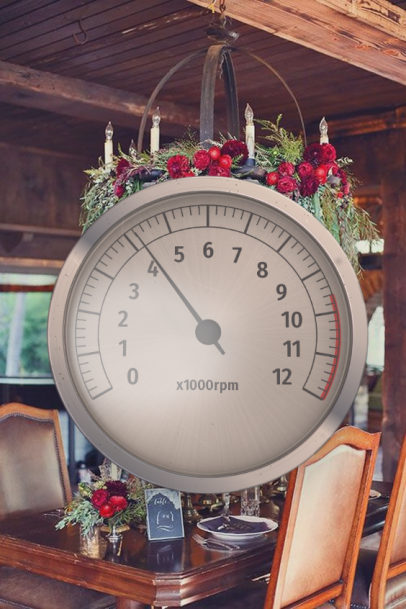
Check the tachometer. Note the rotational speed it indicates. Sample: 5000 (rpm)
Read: 4200 (rpm)
